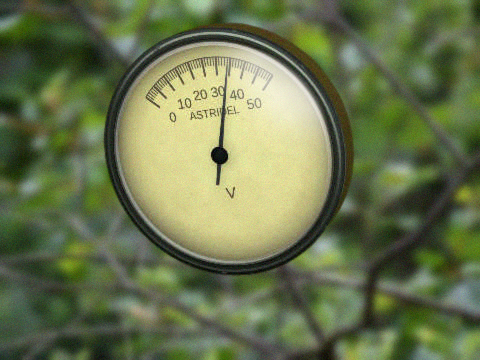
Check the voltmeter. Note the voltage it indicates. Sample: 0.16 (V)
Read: 35 (V)
